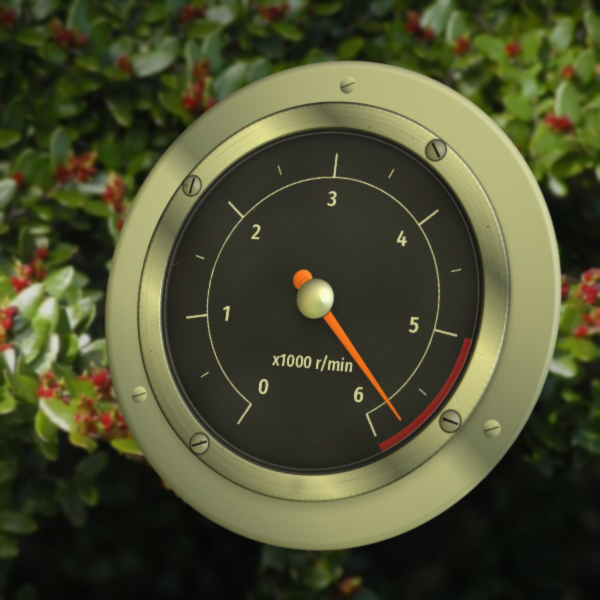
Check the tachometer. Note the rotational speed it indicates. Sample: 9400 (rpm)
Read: 5750 (rpm)
